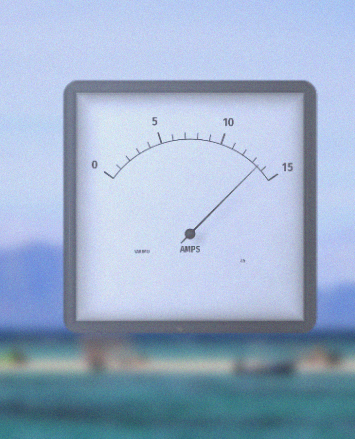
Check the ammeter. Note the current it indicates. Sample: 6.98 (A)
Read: 13.5 (A)
